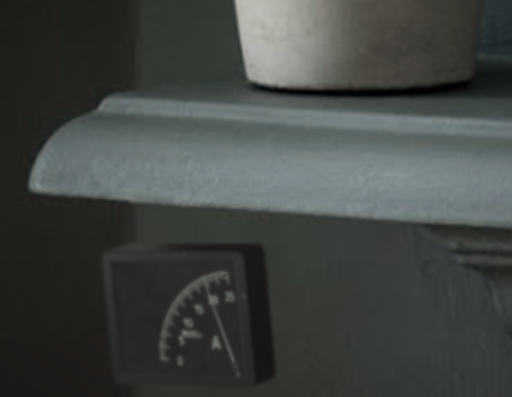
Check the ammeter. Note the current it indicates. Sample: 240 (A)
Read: 20 (A)
